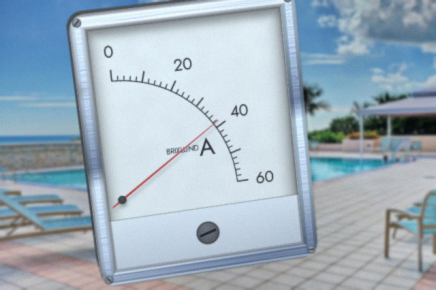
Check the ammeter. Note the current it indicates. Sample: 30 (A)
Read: 38 (A)
